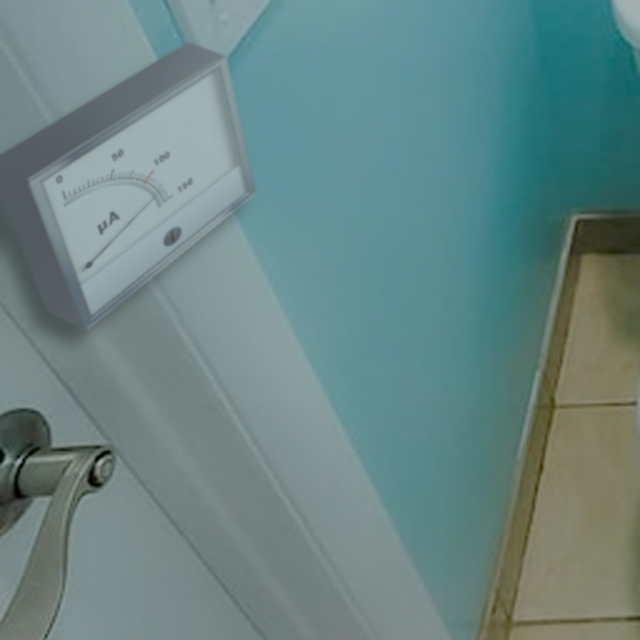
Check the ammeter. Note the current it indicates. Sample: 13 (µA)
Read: 125 (µA)
